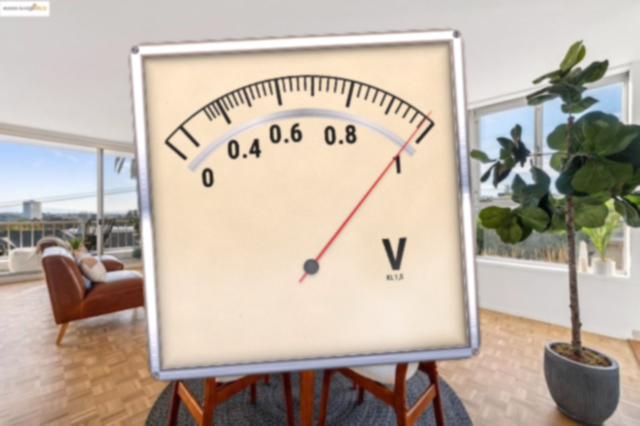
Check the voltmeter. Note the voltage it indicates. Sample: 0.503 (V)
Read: 0.98 (V)
